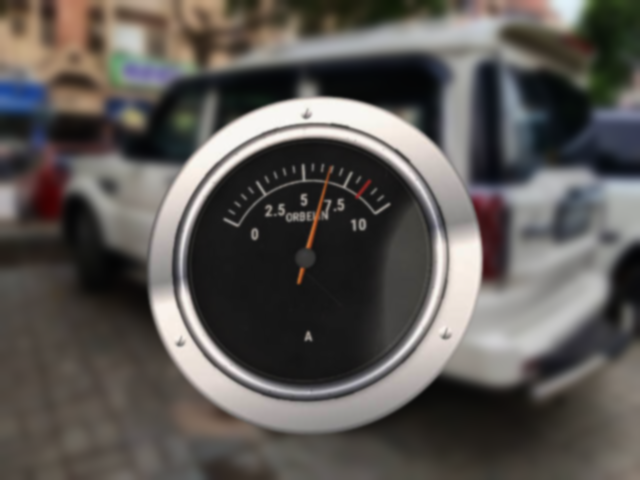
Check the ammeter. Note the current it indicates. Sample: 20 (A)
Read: 6.5 (A)
